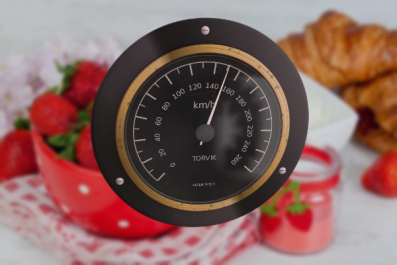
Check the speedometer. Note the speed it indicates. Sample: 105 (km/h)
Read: 150 (km/h)
